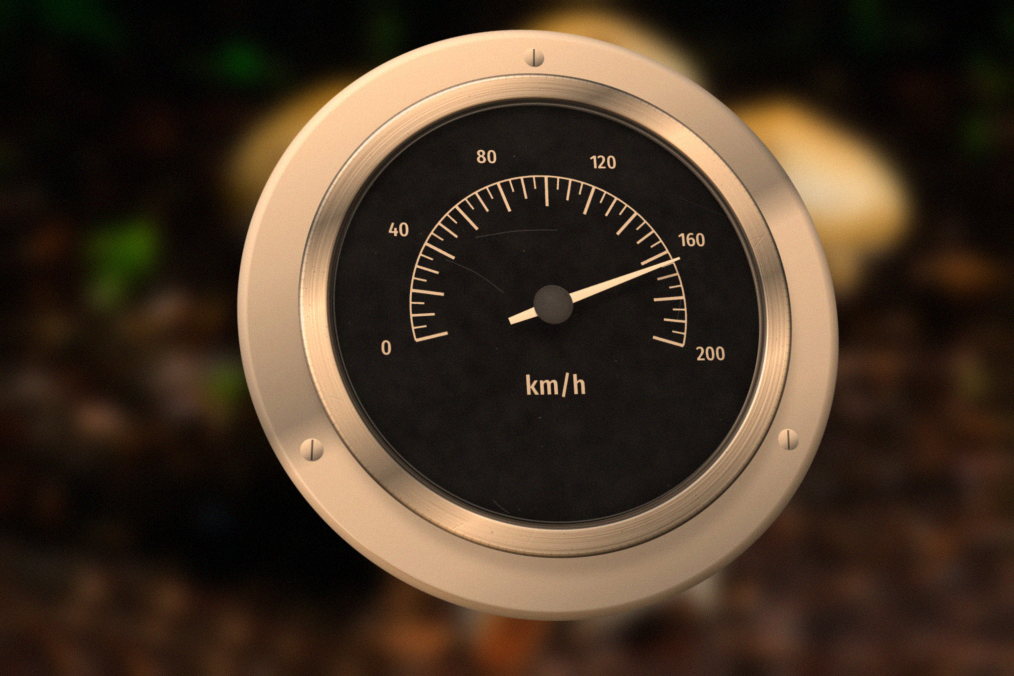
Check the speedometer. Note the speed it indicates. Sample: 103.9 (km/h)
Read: 165 (km/h)
